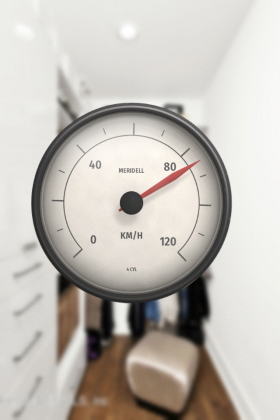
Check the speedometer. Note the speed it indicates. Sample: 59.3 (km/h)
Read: 85 (km/h)
